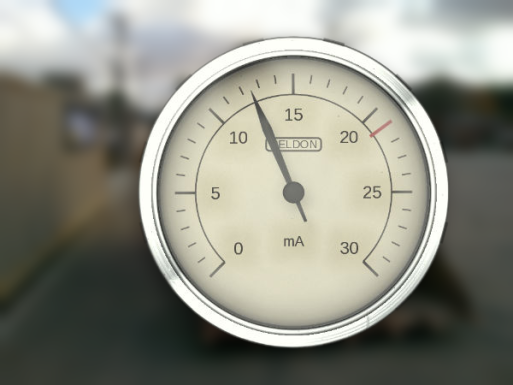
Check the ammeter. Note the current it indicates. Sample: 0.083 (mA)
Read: 12.5 (mA)
